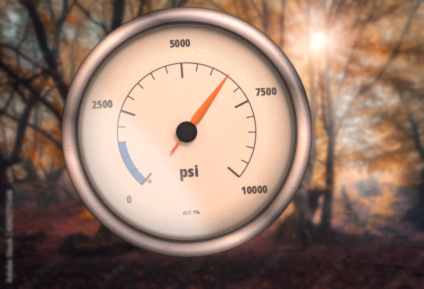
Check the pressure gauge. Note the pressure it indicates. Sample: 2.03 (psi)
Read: 6500 (psi)
